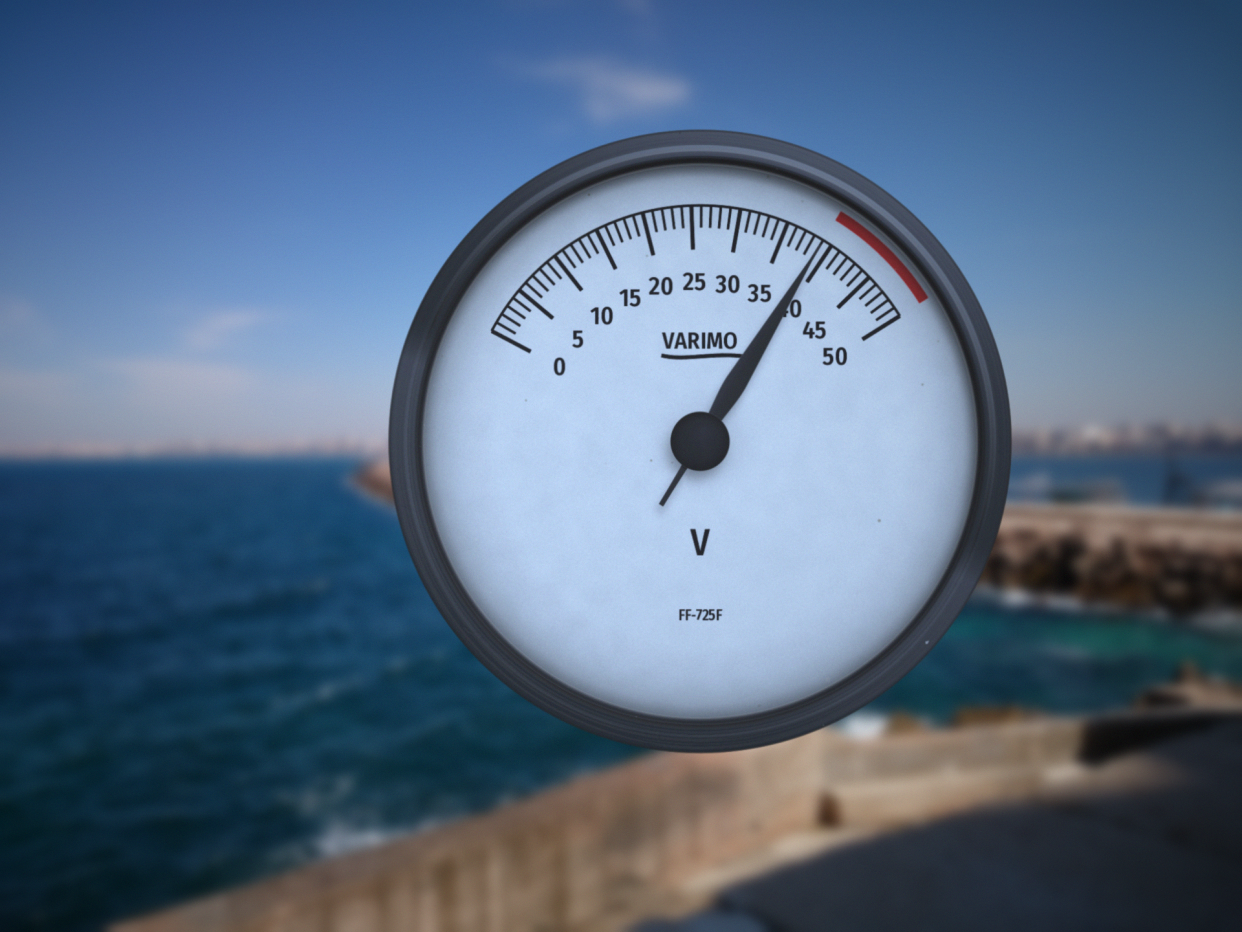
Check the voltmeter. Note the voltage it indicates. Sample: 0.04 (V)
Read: 39 (V)
